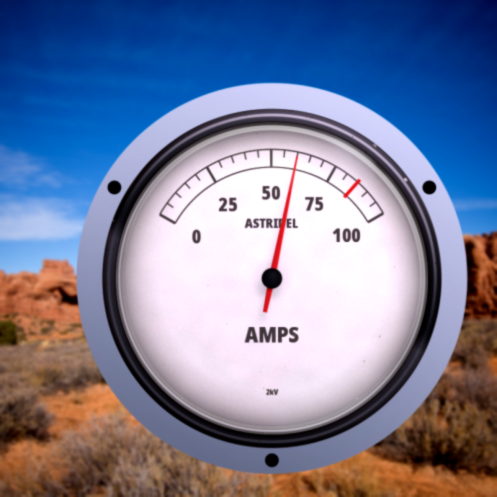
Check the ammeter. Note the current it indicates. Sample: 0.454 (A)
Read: 60 (A)
